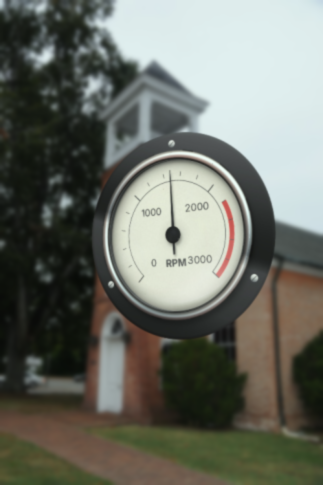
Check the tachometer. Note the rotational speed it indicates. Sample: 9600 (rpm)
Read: 1500 (rpm)
